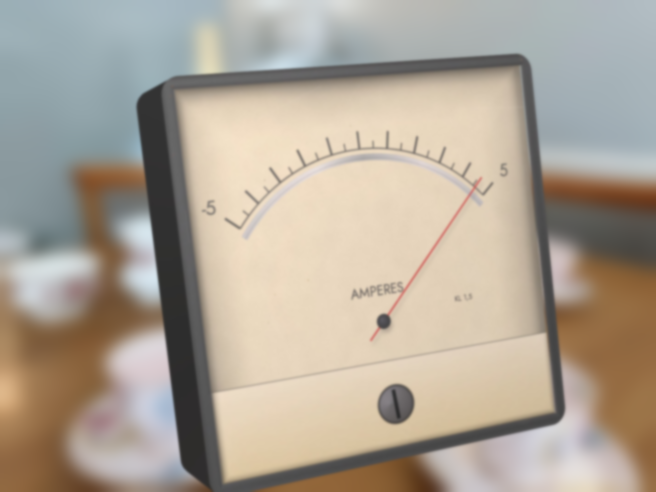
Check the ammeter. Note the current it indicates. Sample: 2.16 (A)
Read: 4.5 (A)
